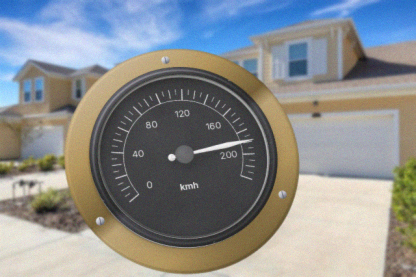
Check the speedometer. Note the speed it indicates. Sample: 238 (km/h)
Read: 190 (km/h)
